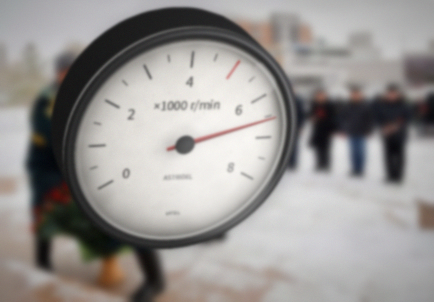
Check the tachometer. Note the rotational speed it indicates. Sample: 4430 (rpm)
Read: 6500 (rpm)
